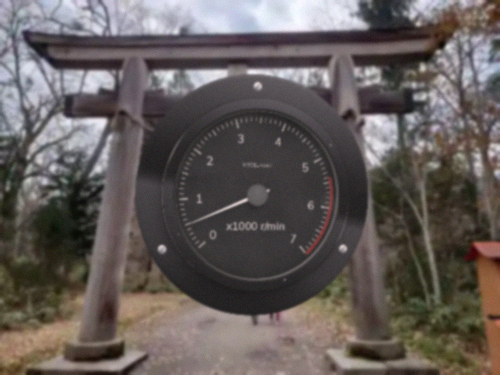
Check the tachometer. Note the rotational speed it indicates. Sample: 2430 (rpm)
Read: 500 (rpm)
